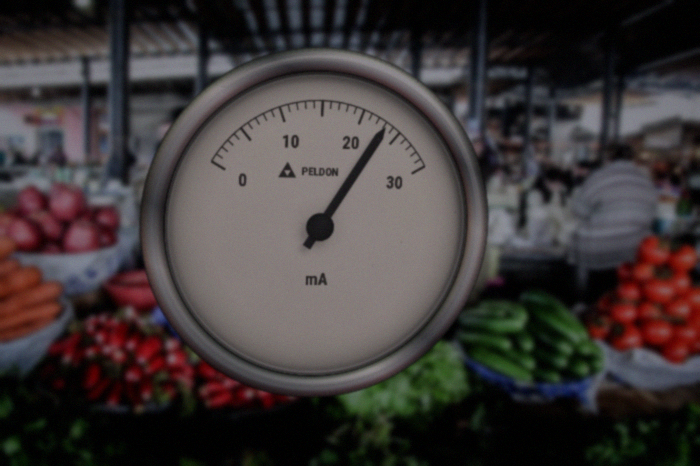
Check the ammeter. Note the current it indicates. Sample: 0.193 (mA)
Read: 23 (mA)
